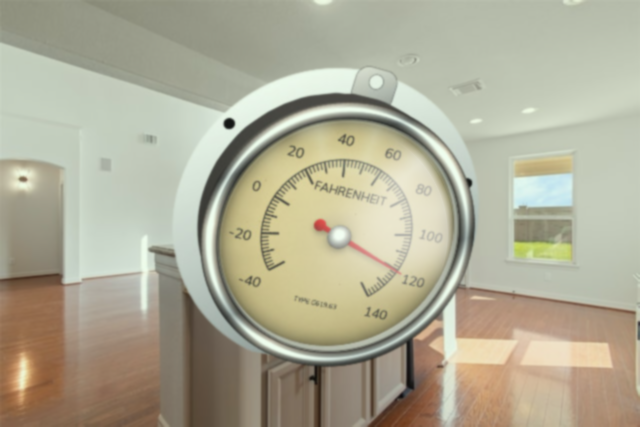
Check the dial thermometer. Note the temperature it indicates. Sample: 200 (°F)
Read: 120 (°F)
